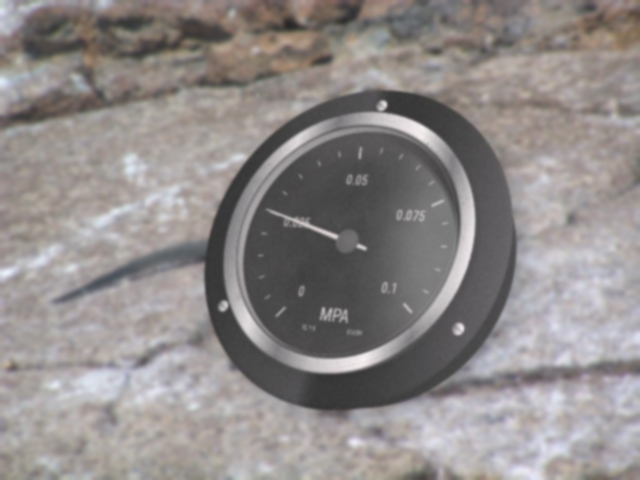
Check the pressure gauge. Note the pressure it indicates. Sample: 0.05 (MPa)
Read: 0.025 (MPa)
